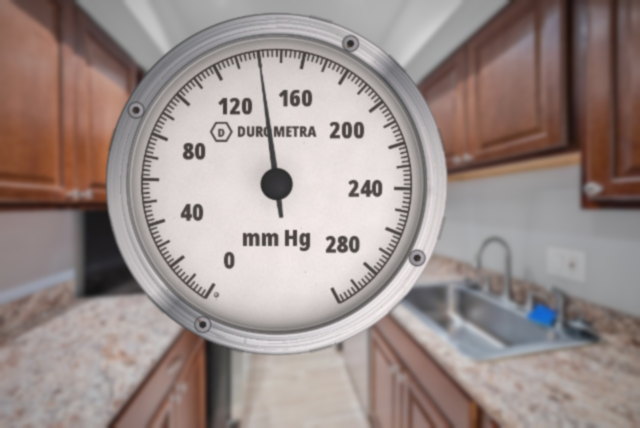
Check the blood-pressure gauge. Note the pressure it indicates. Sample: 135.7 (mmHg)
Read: 140 (mmHg)
